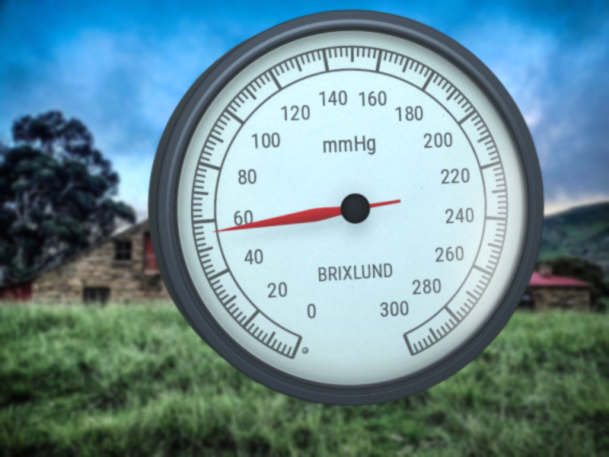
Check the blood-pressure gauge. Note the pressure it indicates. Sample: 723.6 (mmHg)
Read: 56 (mmHg)
